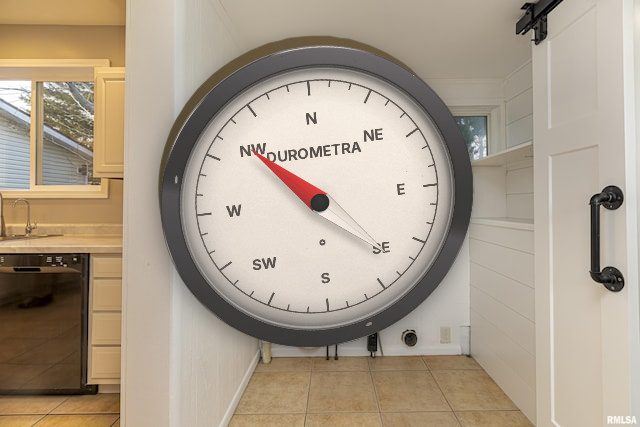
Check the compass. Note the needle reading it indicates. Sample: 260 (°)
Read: 315 (°)
